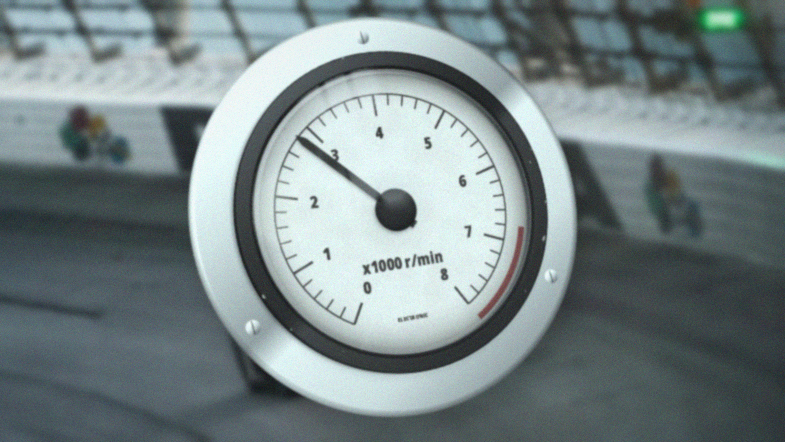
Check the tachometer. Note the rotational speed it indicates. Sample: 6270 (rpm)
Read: 2800 (rpm)
